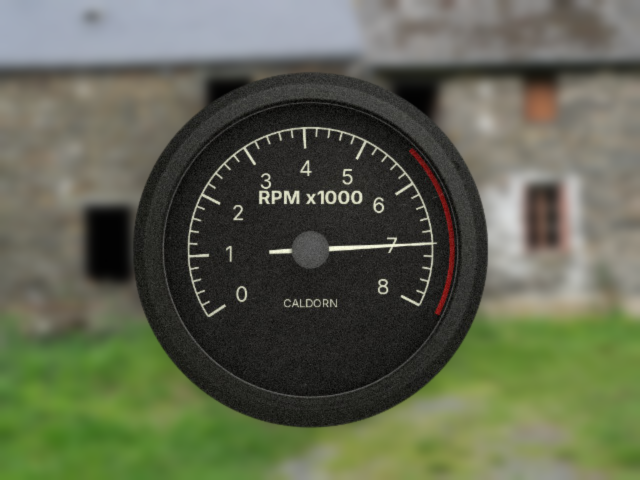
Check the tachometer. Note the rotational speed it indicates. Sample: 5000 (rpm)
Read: 7000 (rpm)
